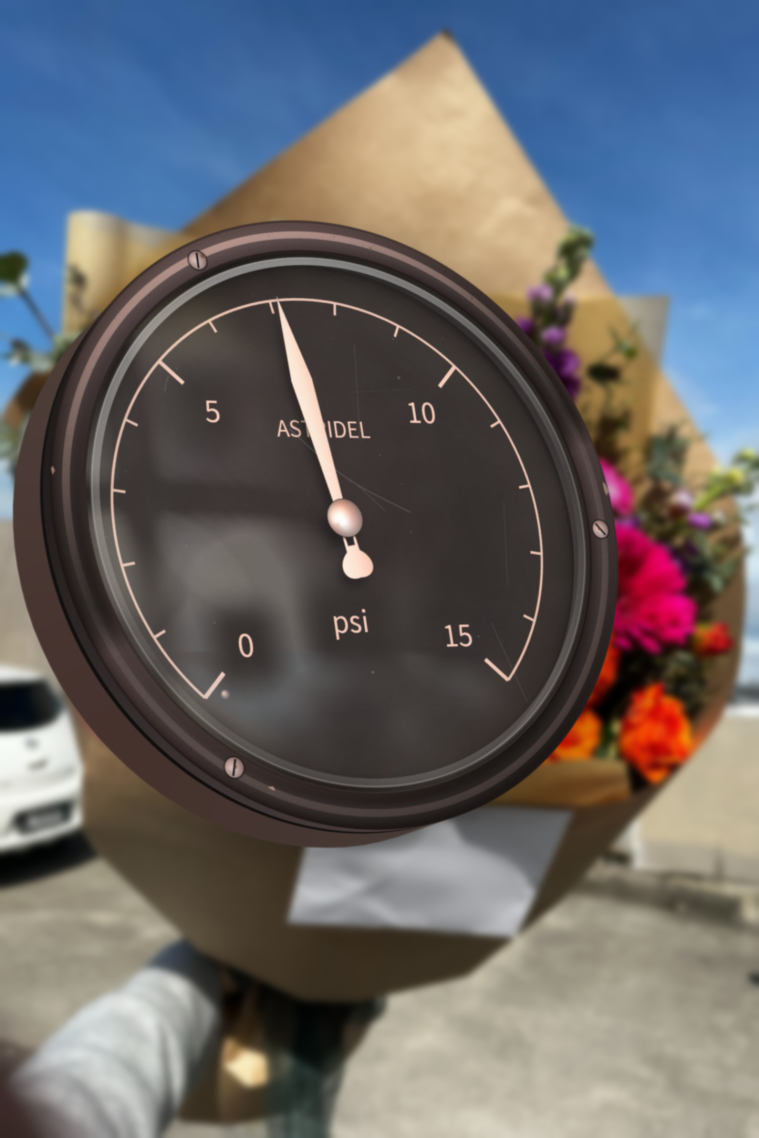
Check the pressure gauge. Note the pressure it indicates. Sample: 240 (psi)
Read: 7 (psi)
